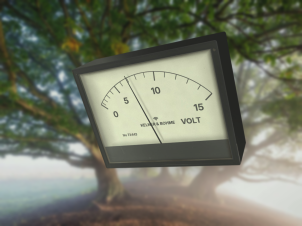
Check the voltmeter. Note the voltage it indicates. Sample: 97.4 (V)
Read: 7 (V)
